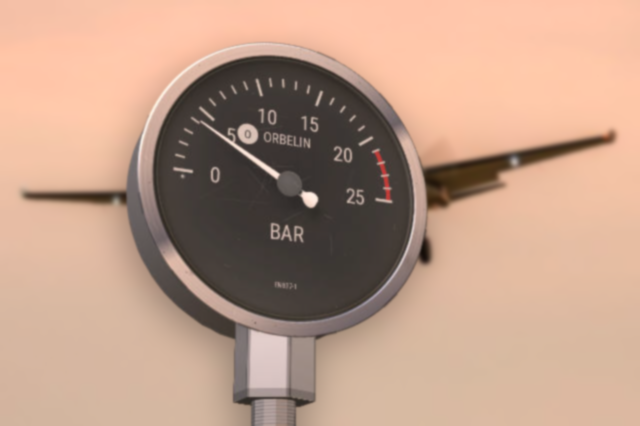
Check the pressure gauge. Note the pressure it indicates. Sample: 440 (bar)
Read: 4 (bar)
